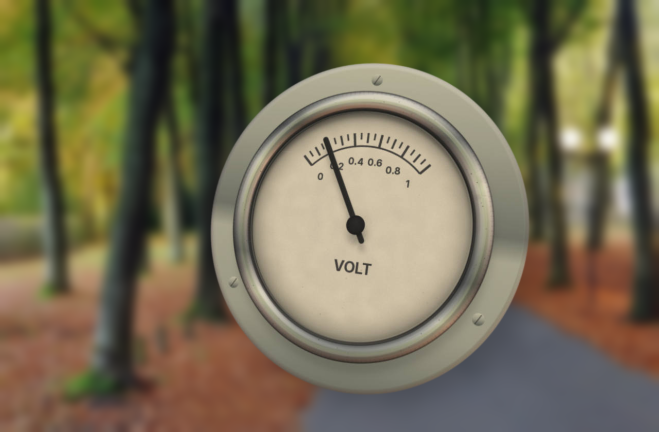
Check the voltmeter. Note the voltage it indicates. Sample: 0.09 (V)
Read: 0.2 (V)
